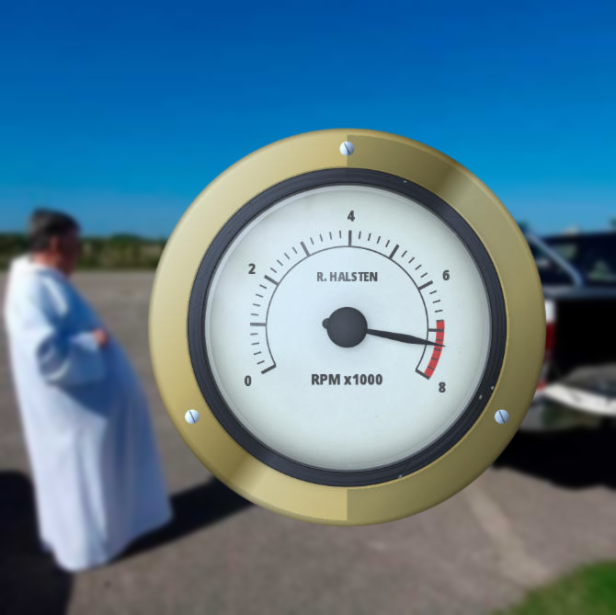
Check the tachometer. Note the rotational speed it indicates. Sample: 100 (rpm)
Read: 7300 (rpm)
